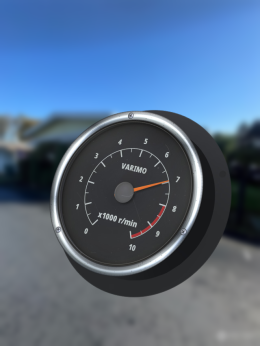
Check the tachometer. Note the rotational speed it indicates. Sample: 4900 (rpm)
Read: 7000 (rpm)
